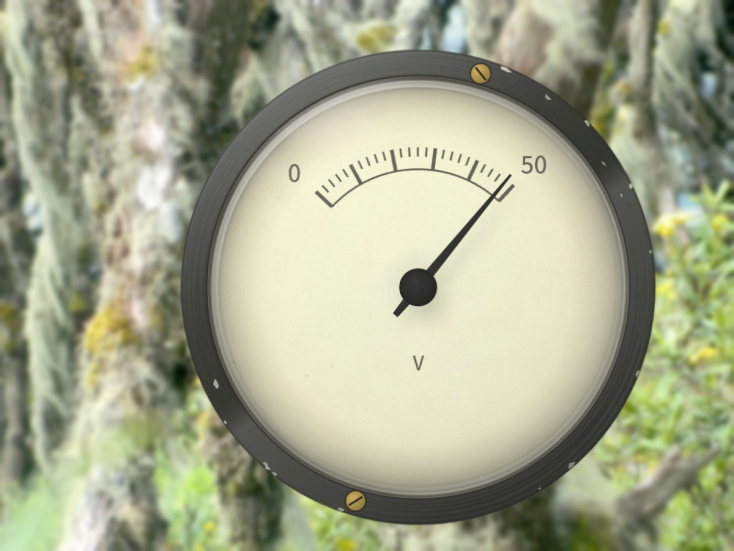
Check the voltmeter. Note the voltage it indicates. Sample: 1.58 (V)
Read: 48 (V)
